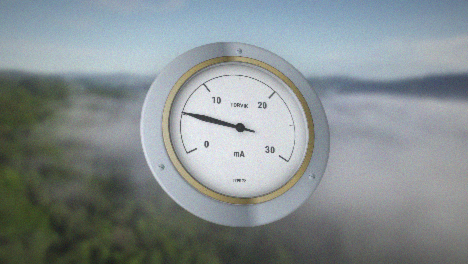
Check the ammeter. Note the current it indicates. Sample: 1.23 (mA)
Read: 5 (mA)
